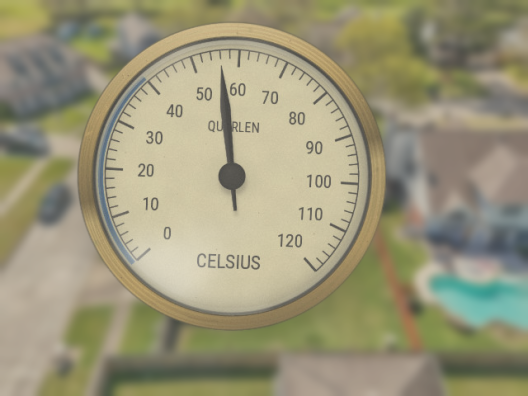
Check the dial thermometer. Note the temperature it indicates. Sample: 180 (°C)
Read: 56 (°C)
